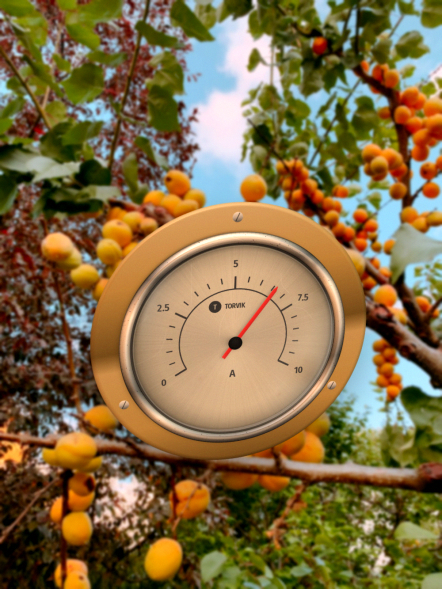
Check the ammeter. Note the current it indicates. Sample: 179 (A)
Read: 6.5 (A)
